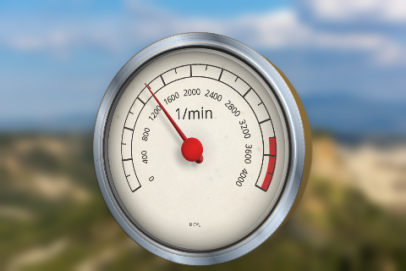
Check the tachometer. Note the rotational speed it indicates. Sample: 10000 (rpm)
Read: 1400 (rpm)
